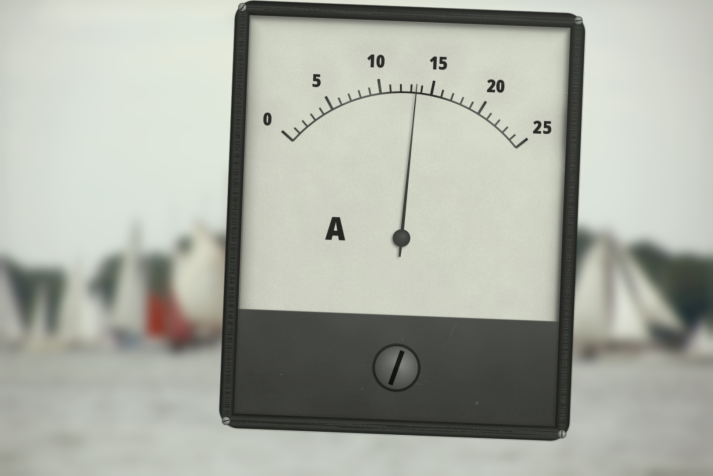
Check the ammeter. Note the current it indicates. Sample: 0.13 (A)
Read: 13.5 (A)
